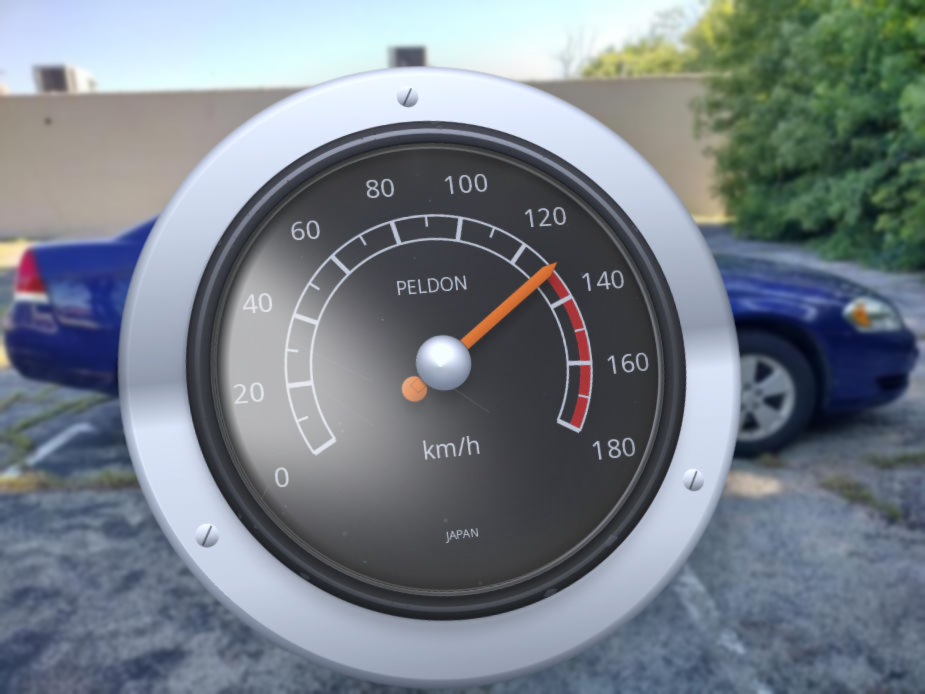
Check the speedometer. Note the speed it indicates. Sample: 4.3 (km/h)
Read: 130 (km/h)
